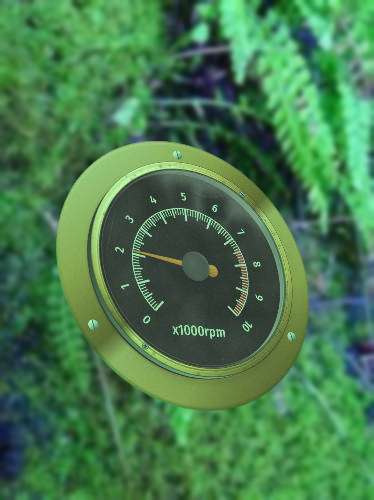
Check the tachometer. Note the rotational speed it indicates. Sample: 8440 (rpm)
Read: 2000 (rpm)
